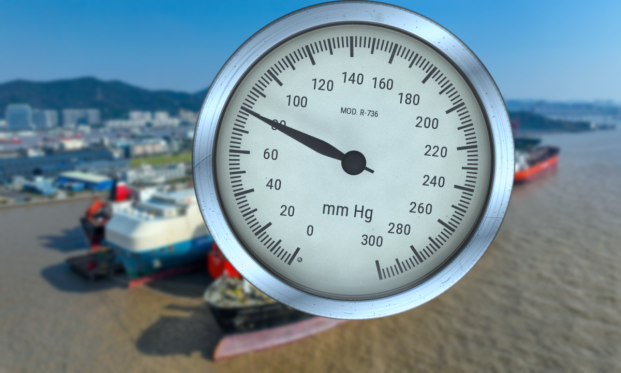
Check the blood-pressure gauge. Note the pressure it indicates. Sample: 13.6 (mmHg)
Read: 80 (mmHg)
